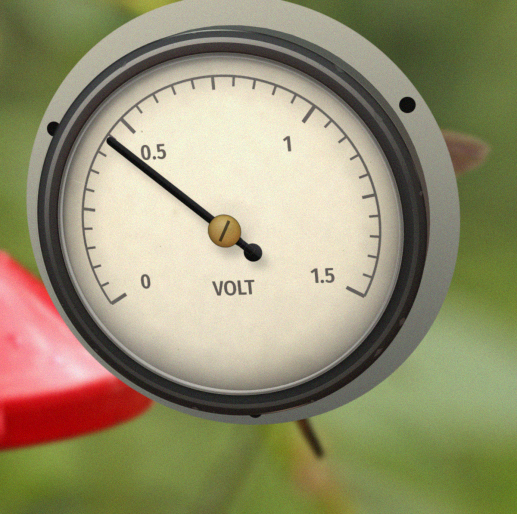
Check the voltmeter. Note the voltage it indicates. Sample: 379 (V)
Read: 0.45 (V)
